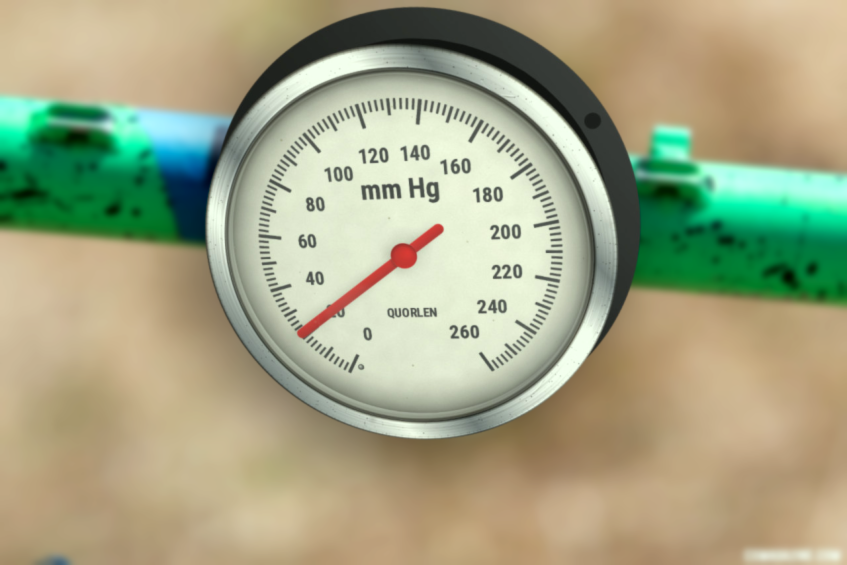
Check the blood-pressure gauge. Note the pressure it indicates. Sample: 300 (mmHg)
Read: 22 (mmHg)
